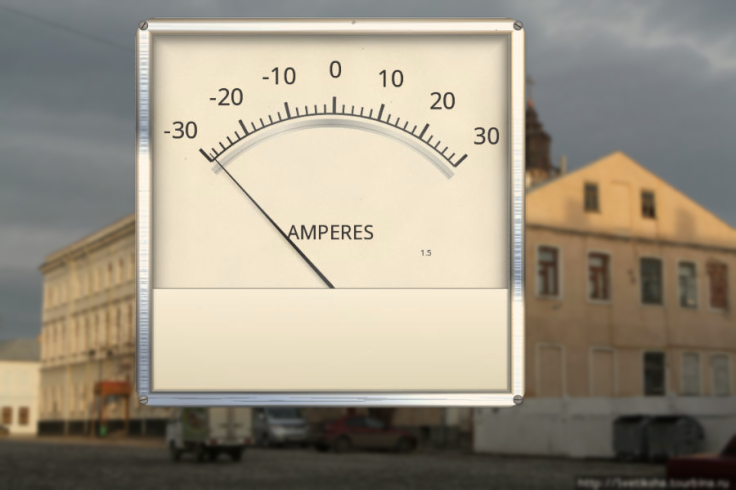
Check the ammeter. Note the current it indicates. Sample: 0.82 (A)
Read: -29 (A)
